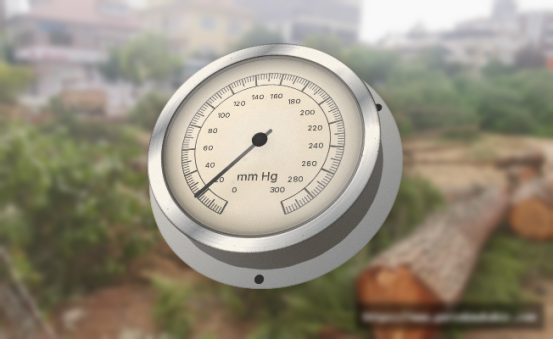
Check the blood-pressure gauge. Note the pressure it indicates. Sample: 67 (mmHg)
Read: 20 (mmHg)
